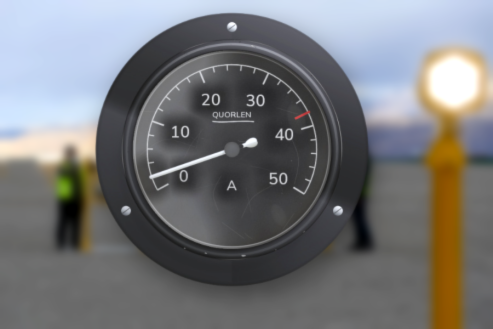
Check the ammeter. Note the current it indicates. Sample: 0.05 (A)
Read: 2 (A)
